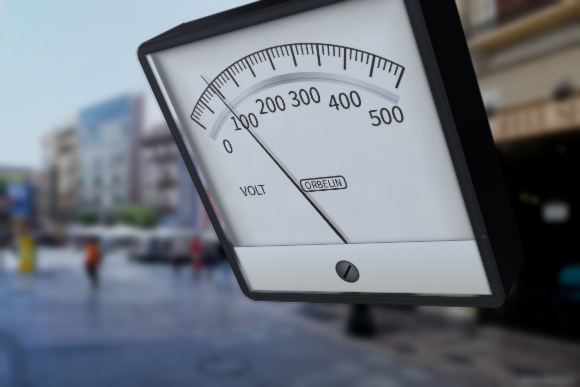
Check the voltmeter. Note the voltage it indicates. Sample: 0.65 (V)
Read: 100 (V)
